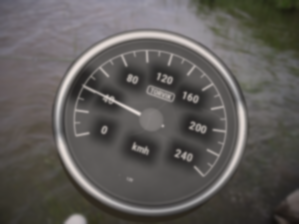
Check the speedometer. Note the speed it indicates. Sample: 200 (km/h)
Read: 40 (km/h)
